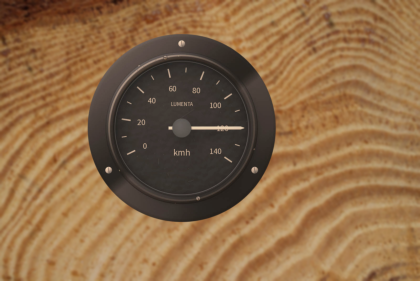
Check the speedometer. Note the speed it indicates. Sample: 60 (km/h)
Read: 120 (km/h)
